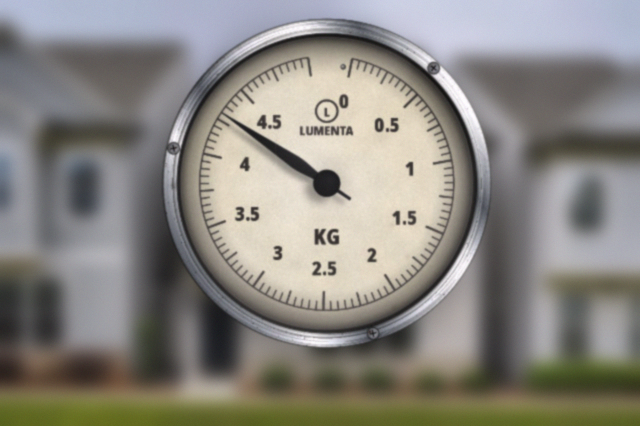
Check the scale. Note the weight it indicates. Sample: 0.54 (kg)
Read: 4.3 (kg)
